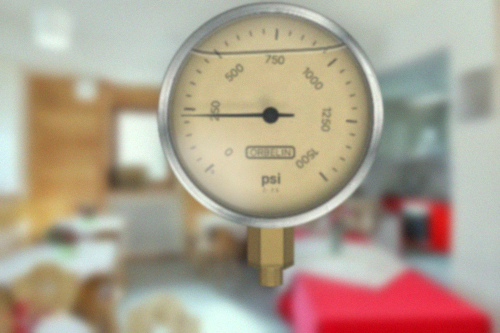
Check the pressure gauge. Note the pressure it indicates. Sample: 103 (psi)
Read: 225 (psi)
